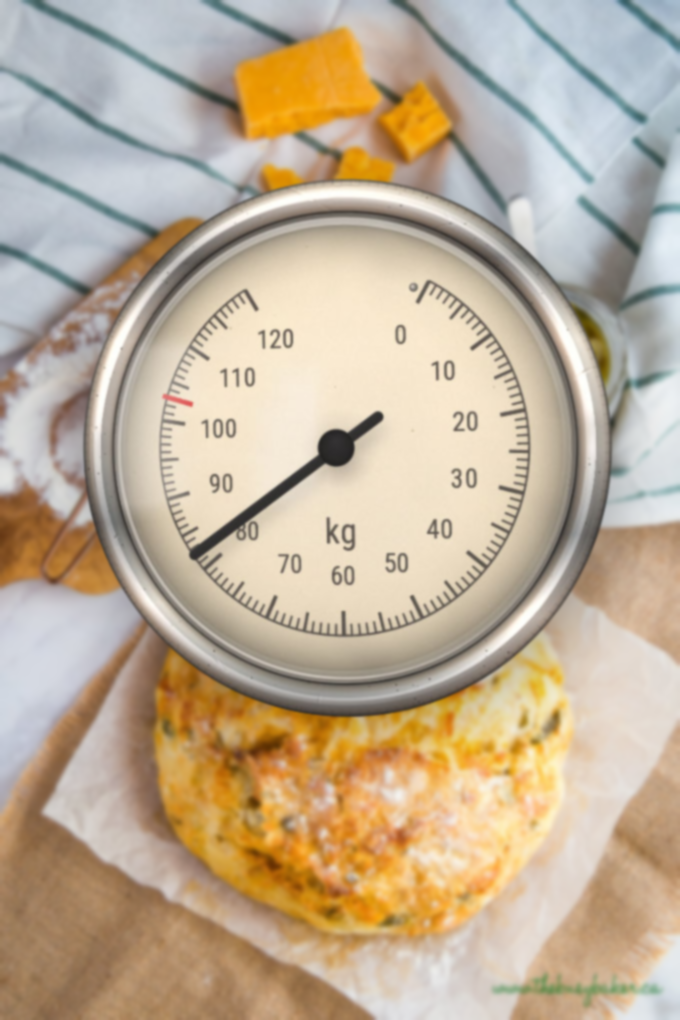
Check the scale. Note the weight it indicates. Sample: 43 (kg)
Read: 82 (kg)
